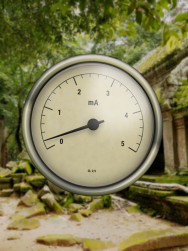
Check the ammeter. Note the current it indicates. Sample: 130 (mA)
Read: 0.2 (mA)
